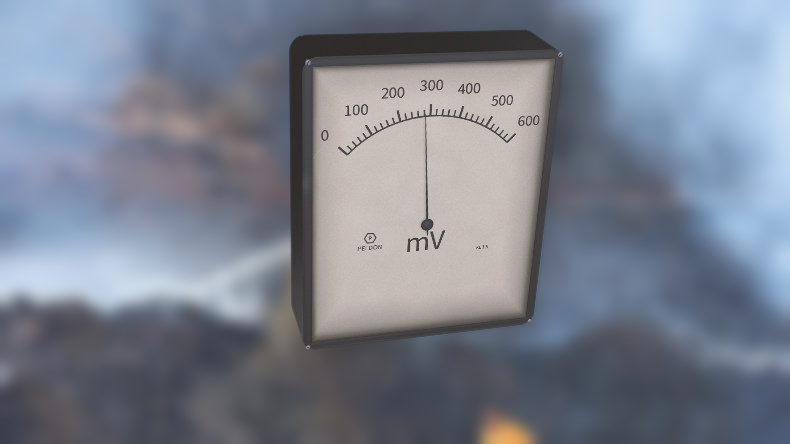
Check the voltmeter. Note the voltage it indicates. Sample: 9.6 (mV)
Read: 280 (mV)
